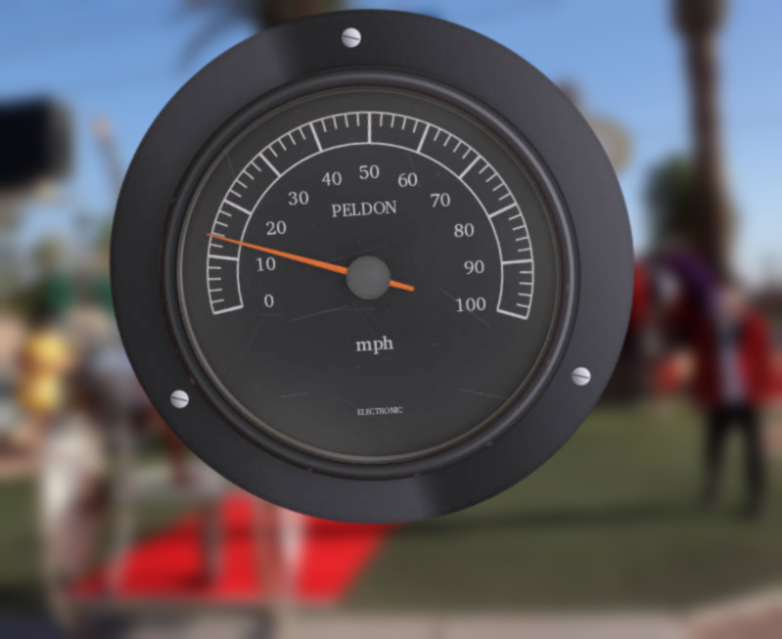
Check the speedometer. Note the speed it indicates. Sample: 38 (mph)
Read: 14 (mph)
